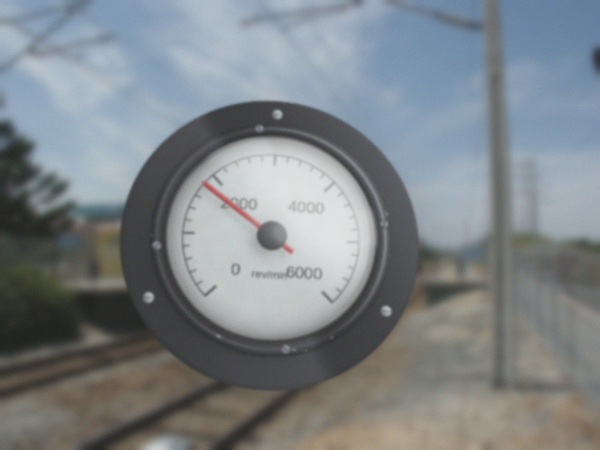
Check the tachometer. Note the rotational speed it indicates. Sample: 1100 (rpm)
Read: 1800 (rpm)
